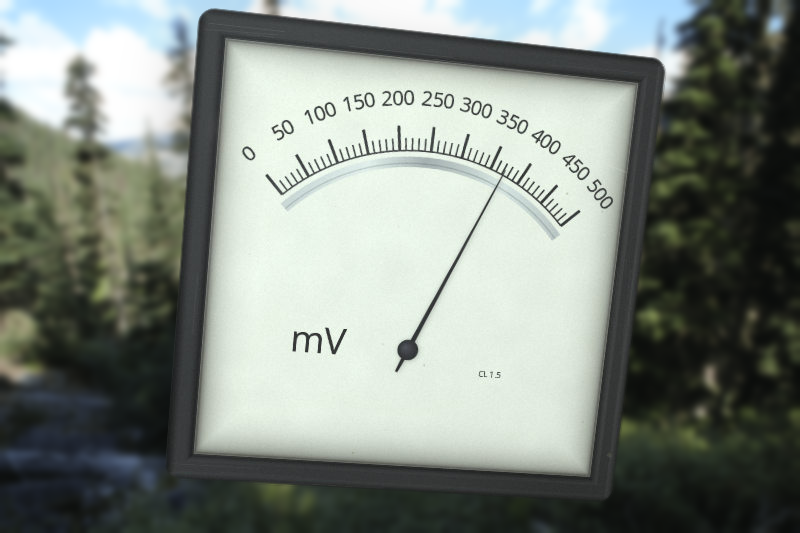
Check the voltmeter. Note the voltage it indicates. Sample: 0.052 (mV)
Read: 370 (mV)
